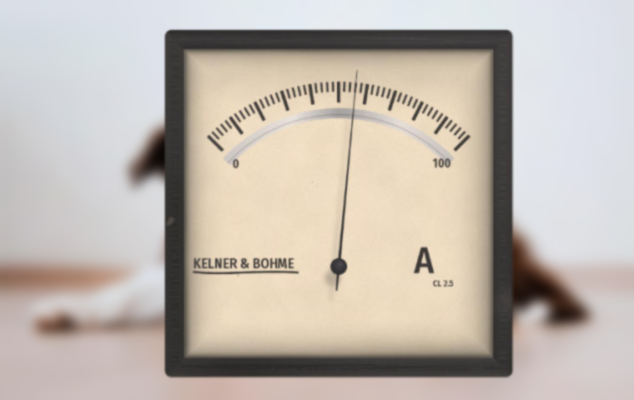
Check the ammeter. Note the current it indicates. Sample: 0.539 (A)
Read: 56 (A)
